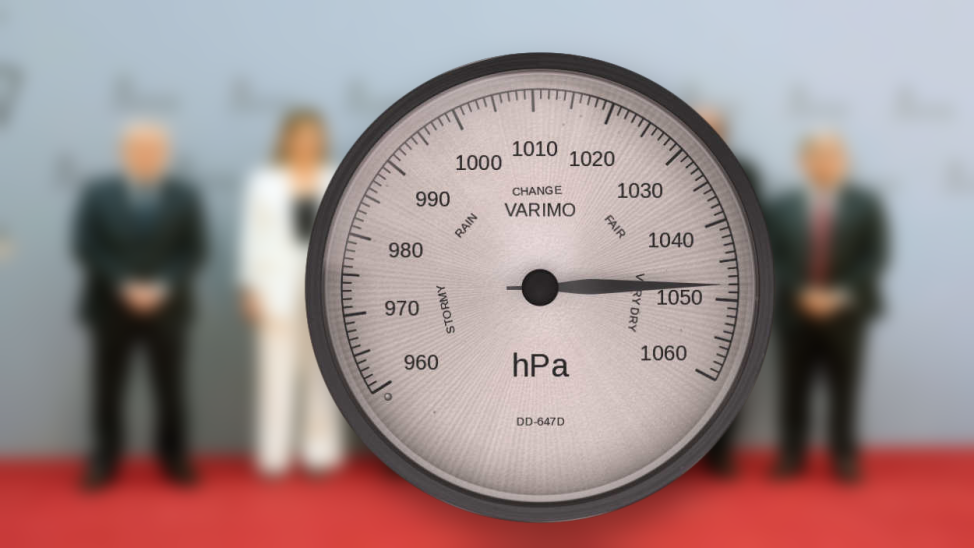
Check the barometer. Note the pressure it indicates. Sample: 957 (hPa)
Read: 1048 (hPa)
